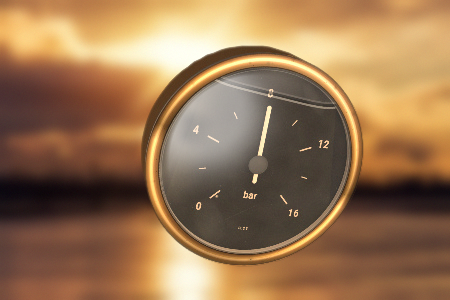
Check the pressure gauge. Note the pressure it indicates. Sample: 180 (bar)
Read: 8 (bar)
